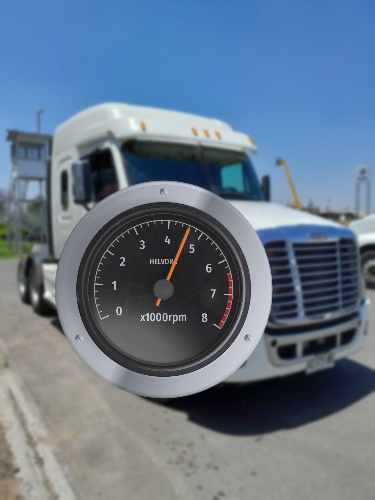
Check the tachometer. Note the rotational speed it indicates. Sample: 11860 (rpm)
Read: 4600 (rpm)
